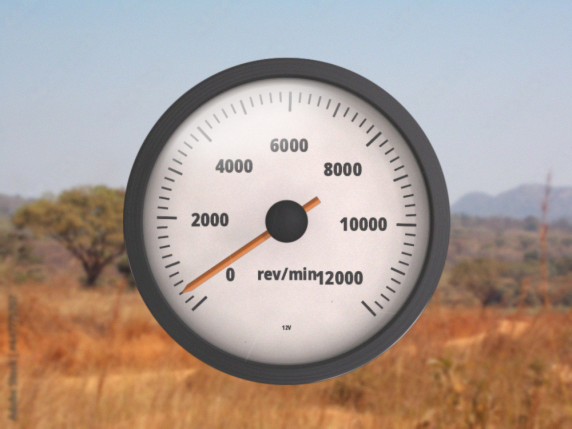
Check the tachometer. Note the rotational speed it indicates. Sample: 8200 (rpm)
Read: 400 (rpm)
